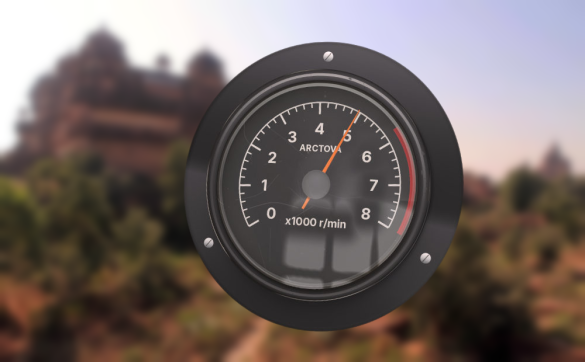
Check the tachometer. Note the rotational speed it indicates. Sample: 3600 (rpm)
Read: 5000 (rpm)
